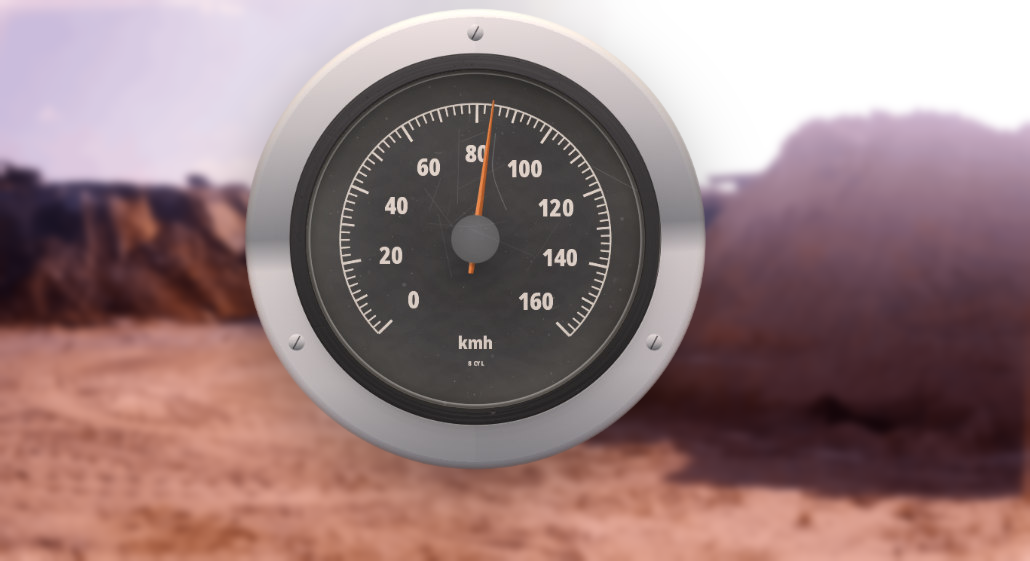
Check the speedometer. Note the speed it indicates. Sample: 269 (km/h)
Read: 84 (km/h)
